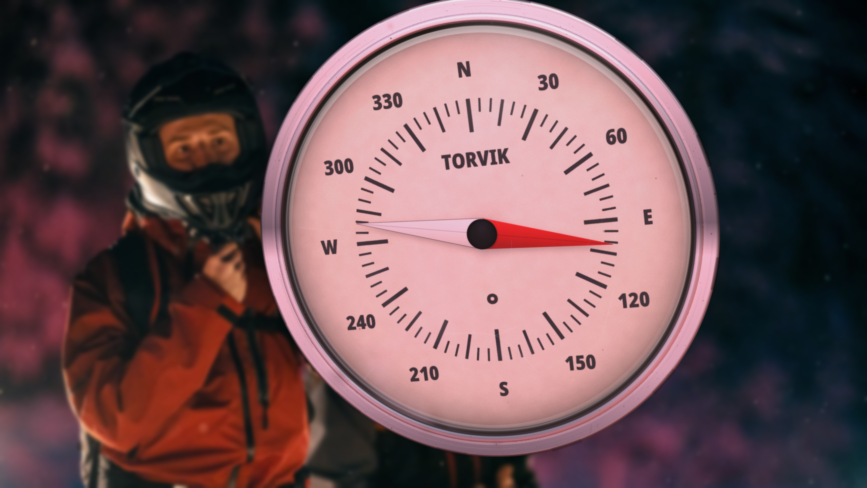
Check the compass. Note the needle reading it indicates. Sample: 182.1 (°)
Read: 100 (°)
